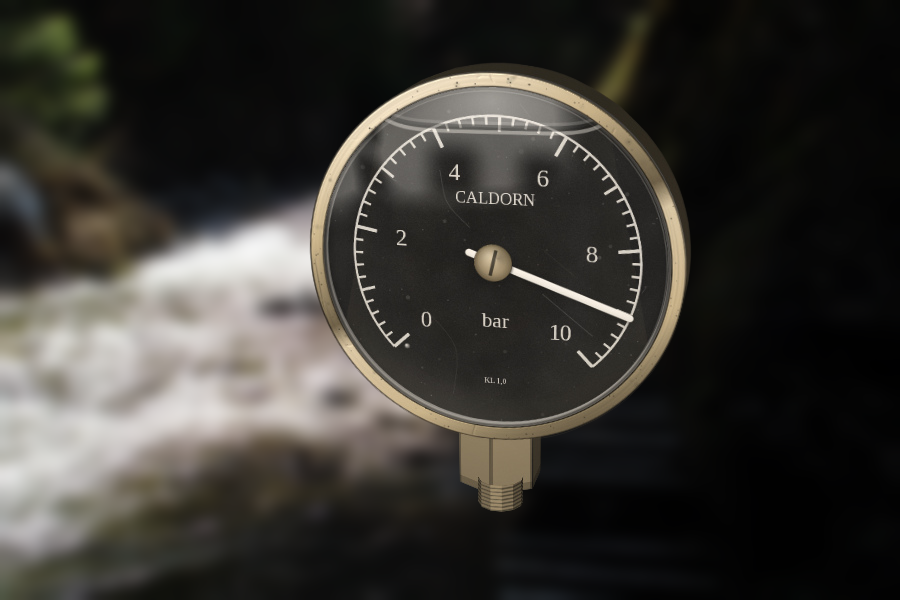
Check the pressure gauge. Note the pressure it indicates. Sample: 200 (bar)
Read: 9 (bar)
